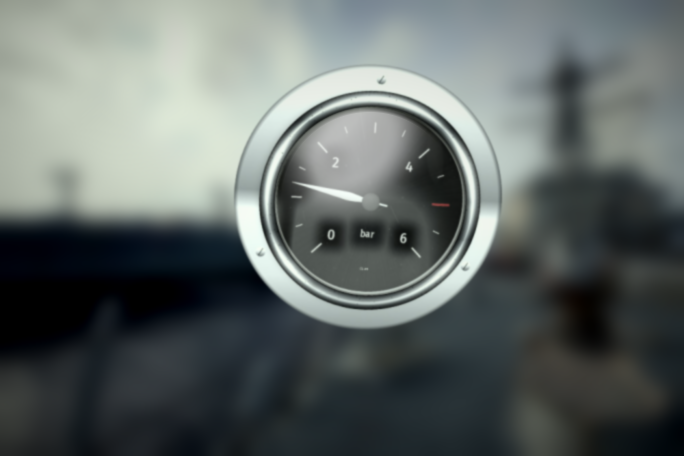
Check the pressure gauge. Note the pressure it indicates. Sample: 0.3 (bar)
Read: 1.25 (bar)
